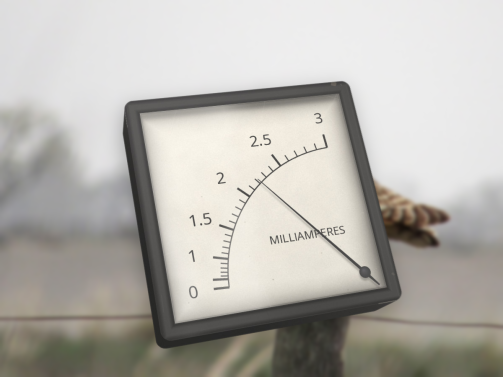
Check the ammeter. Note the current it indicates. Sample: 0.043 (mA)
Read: 2.2 (mA)
